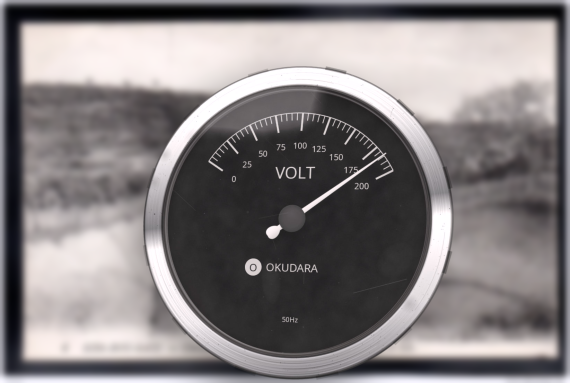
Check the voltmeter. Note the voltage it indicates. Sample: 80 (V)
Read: 185 (V)
